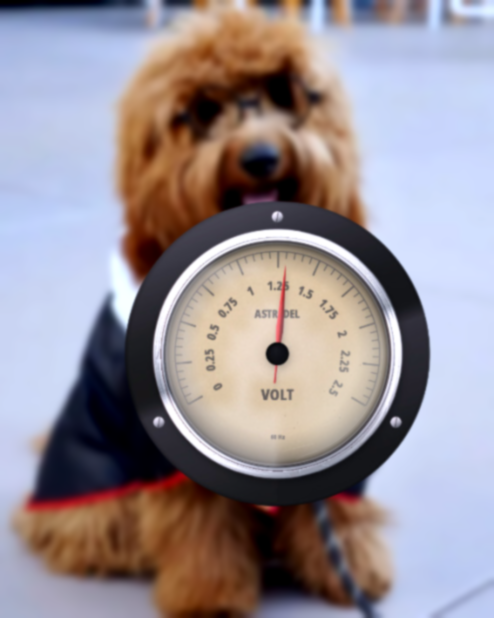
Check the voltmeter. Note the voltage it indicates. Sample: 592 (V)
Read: 1.3 (V)
